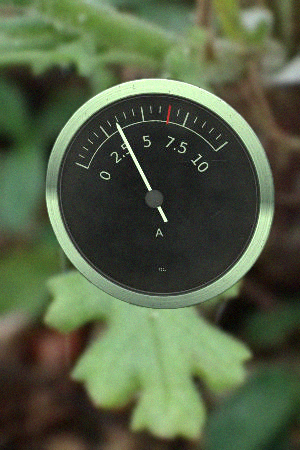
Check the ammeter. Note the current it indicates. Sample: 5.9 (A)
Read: 3.5 (A)
